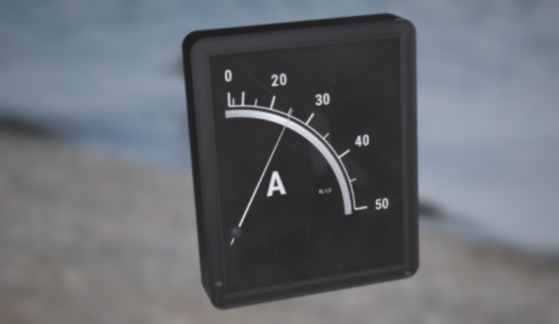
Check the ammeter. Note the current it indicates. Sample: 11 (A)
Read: 25 (A)
